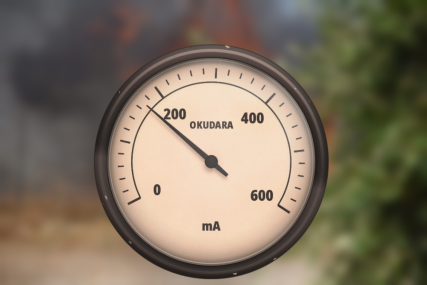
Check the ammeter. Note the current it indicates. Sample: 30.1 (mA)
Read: 170 (mA)
